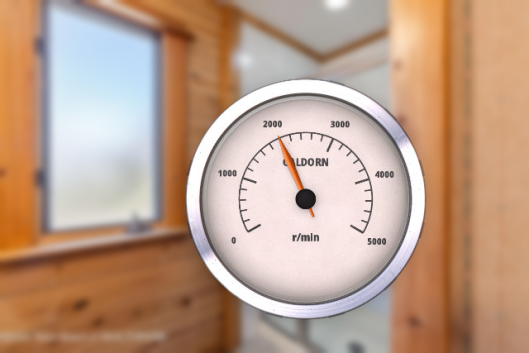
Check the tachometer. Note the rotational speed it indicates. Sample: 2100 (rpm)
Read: 2000 (rpm)
